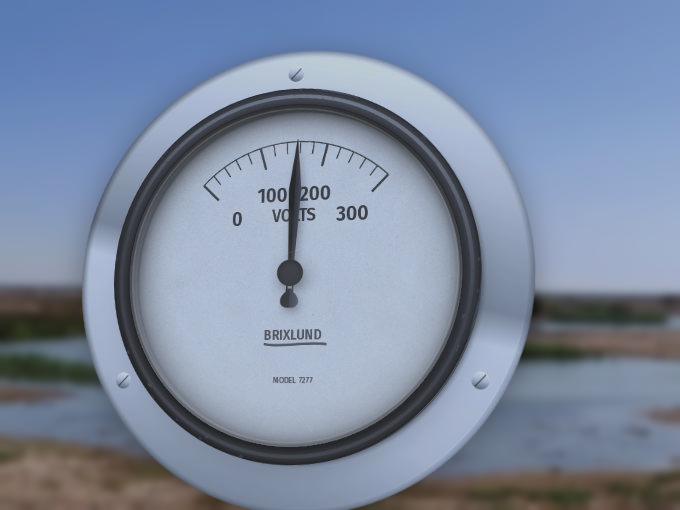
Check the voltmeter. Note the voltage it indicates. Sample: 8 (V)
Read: 160 (V)
